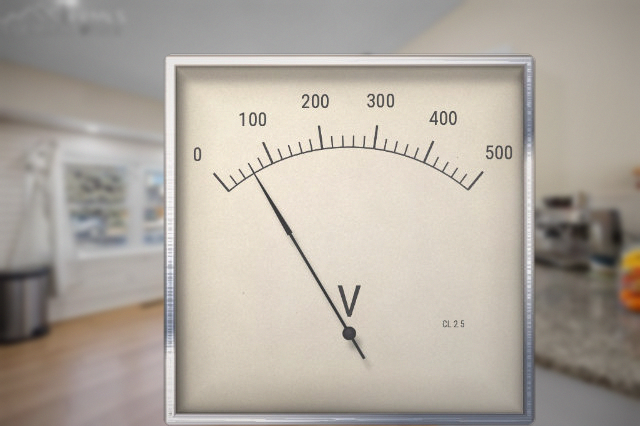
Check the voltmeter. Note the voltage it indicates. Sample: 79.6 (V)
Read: 60 (V)
